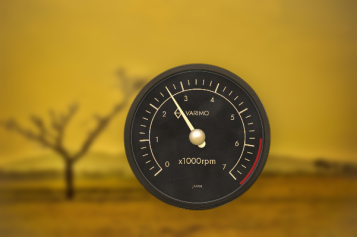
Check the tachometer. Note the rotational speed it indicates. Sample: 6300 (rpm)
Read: 2600 (rpm)
